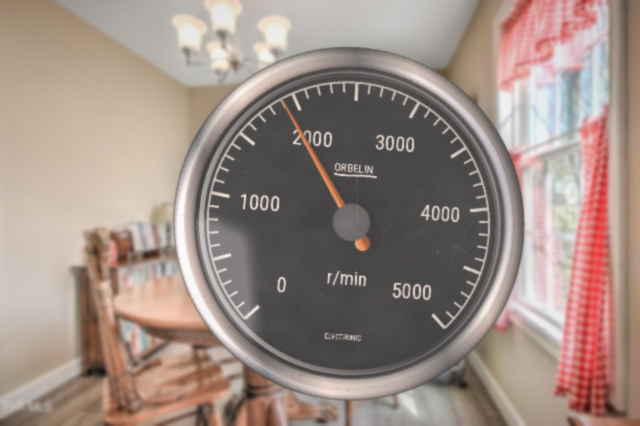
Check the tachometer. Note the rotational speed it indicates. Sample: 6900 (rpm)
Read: 1900 (rpm)
